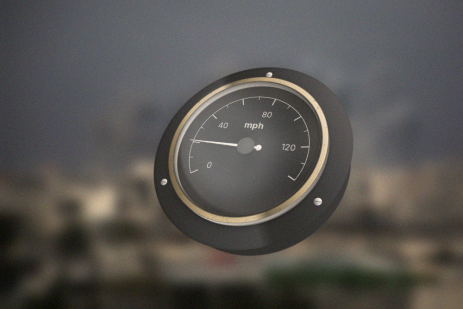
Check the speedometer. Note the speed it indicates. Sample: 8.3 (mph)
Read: 20 (mph)
